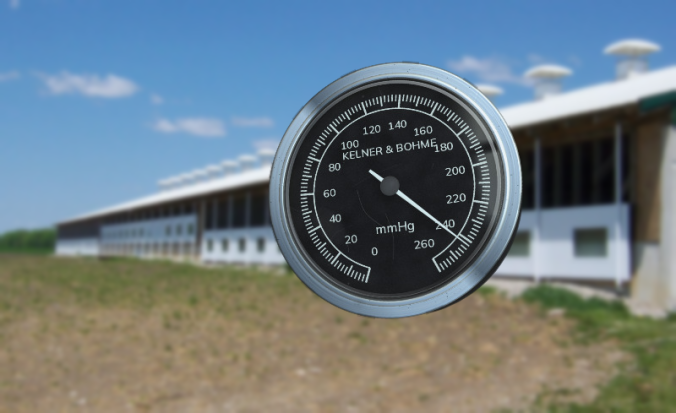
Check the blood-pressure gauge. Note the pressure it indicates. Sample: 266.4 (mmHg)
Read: 242 (mmHg)
